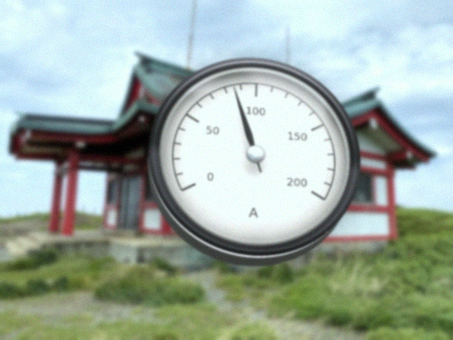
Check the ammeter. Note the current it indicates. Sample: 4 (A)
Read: 85 (A)
